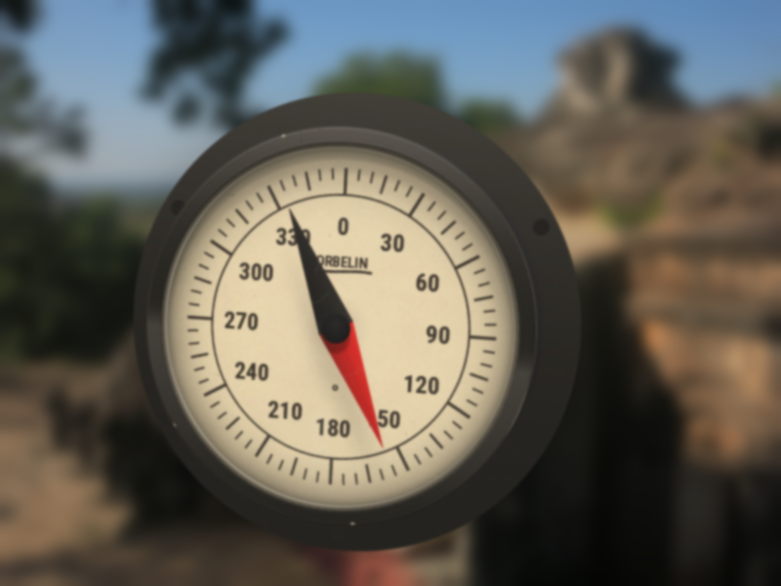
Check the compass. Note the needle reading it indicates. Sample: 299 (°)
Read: 155 (°)
